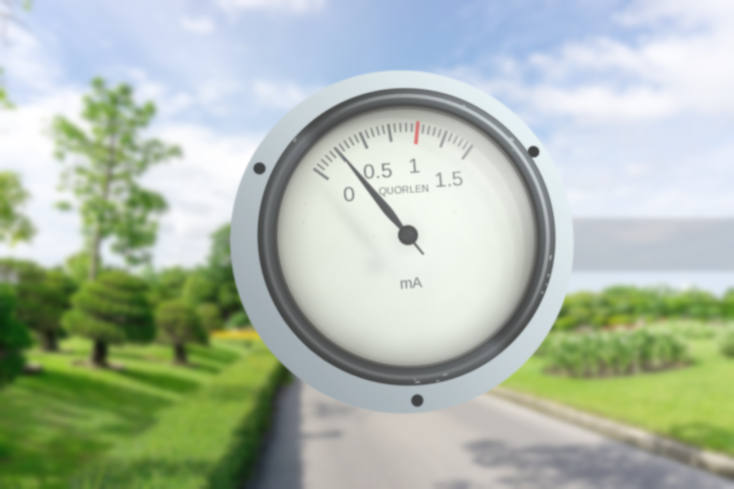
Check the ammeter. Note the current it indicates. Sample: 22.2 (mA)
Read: 0.25 (mA)
